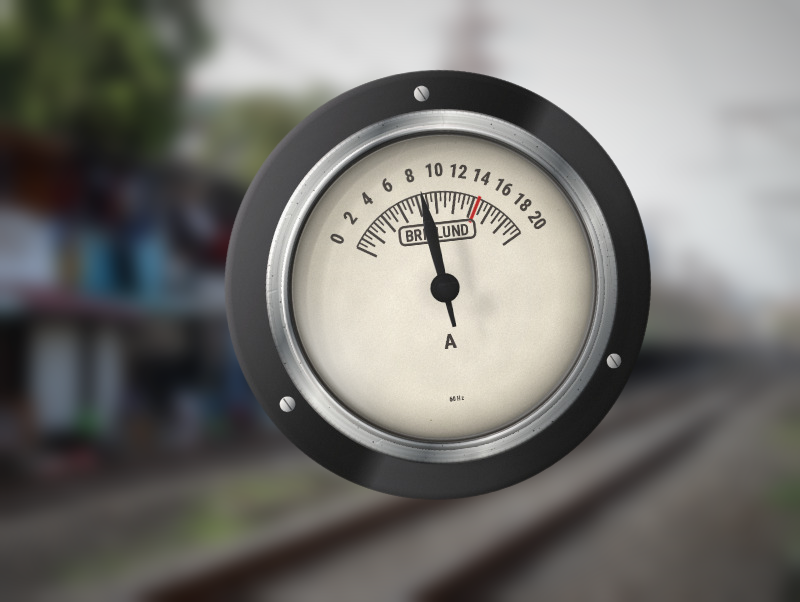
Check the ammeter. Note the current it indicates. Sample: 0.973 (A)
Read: 8.5 (A)
